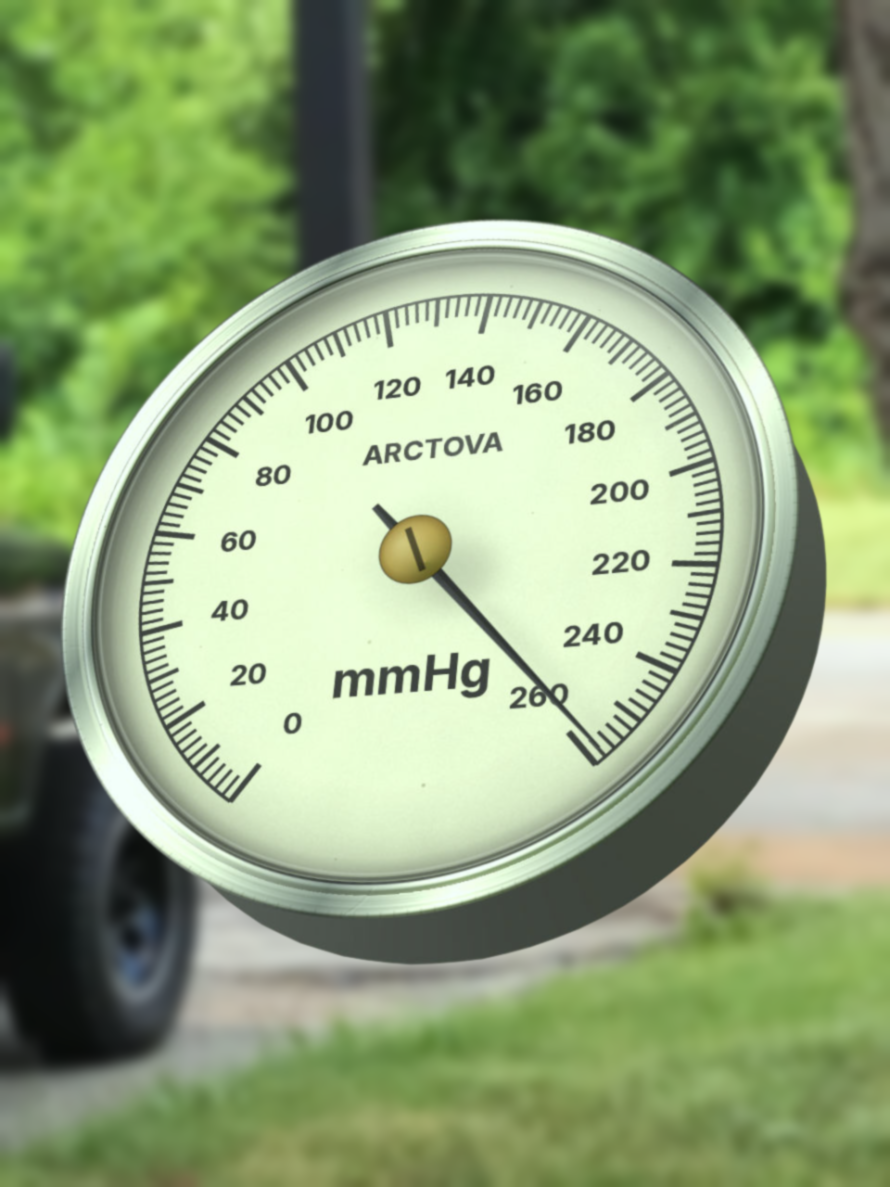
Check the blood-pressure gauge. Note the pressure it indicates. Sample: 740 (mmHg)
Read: 258 (mmHg)
